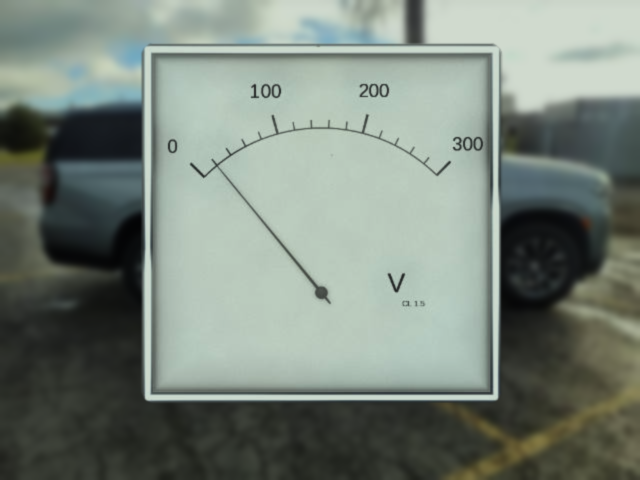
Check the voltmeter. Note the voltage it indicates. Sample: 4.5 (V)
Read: 20 (V)
